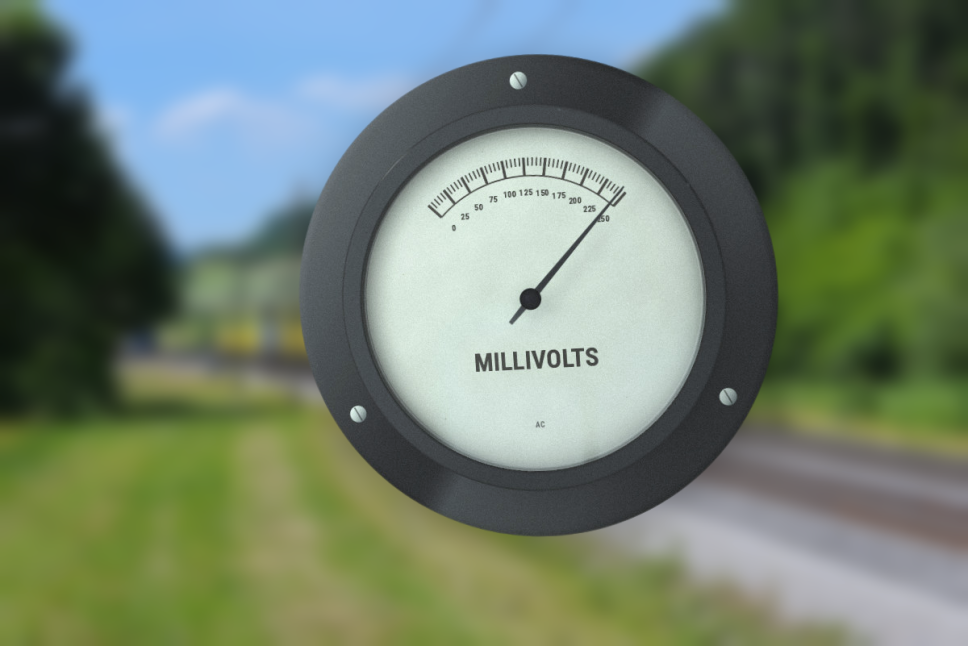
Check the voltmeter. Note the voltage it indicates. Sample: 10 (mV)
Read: 245 (mV)
